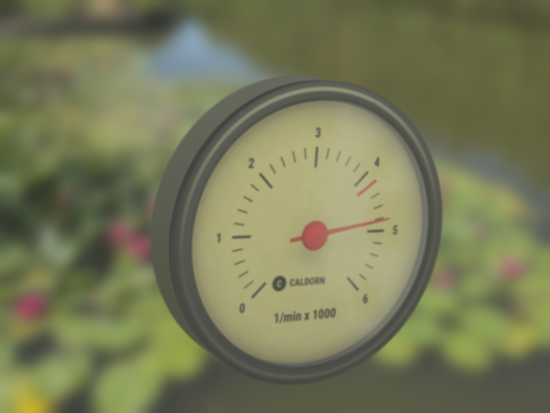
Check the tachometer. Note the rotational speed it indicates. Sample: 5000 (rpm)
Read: 4800 (rpm)
